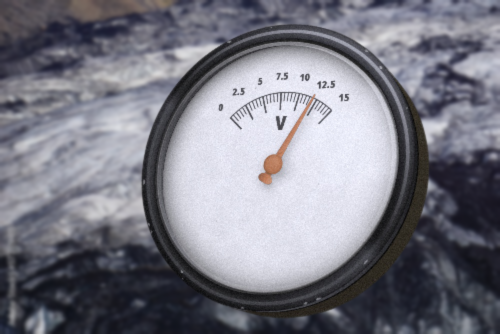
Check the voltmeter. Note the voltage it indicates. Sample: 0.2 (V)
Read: 12.5 (V)
